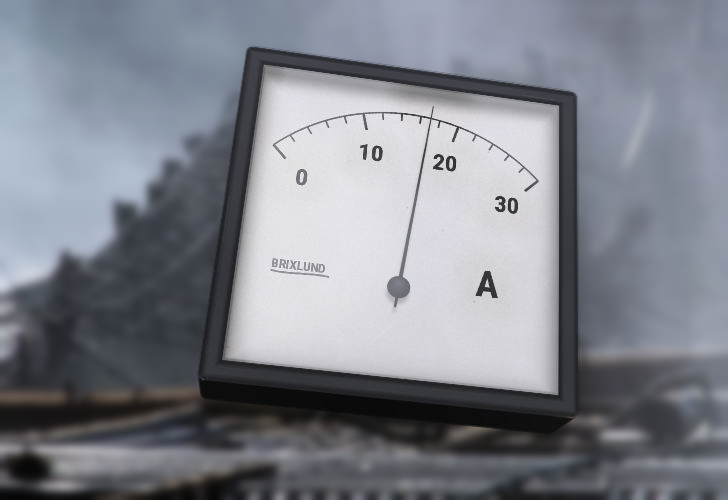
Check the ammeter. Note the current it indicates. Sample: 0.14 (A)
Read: 17 (A)
